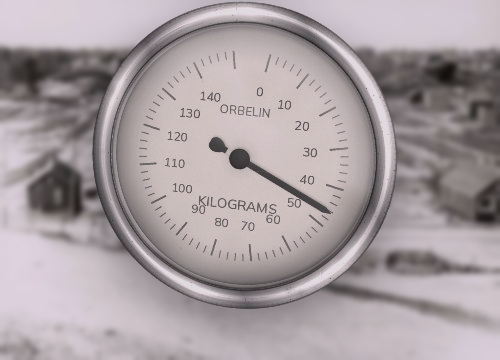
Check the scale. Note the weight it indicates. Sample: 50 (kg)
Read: 46 (kg)
